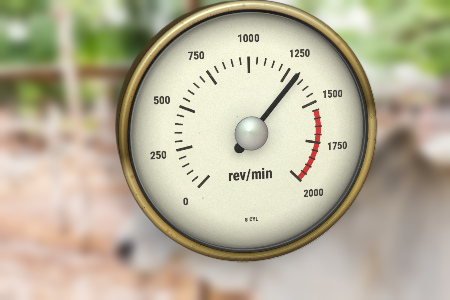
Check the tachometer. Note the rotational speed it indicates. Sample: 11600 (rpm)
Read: 1300 (rpm)
